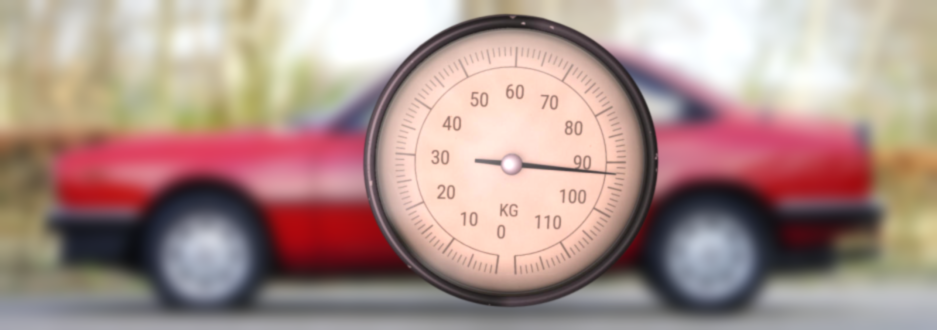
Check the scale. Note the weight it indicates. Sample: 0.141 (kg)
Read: 92 (kg)
